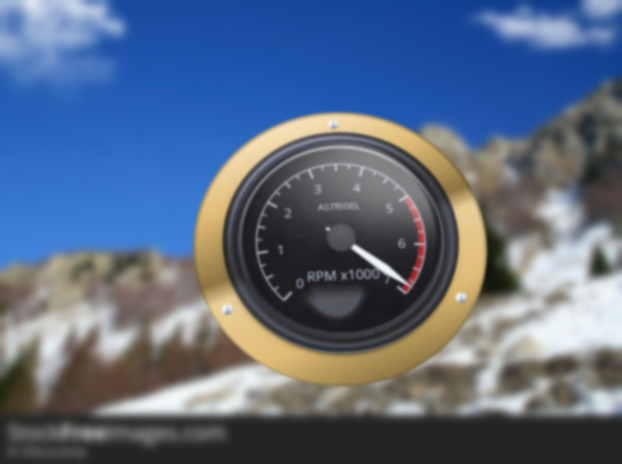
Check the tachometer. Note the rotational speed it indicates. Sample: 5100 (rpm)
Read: 6875 (rpm)
